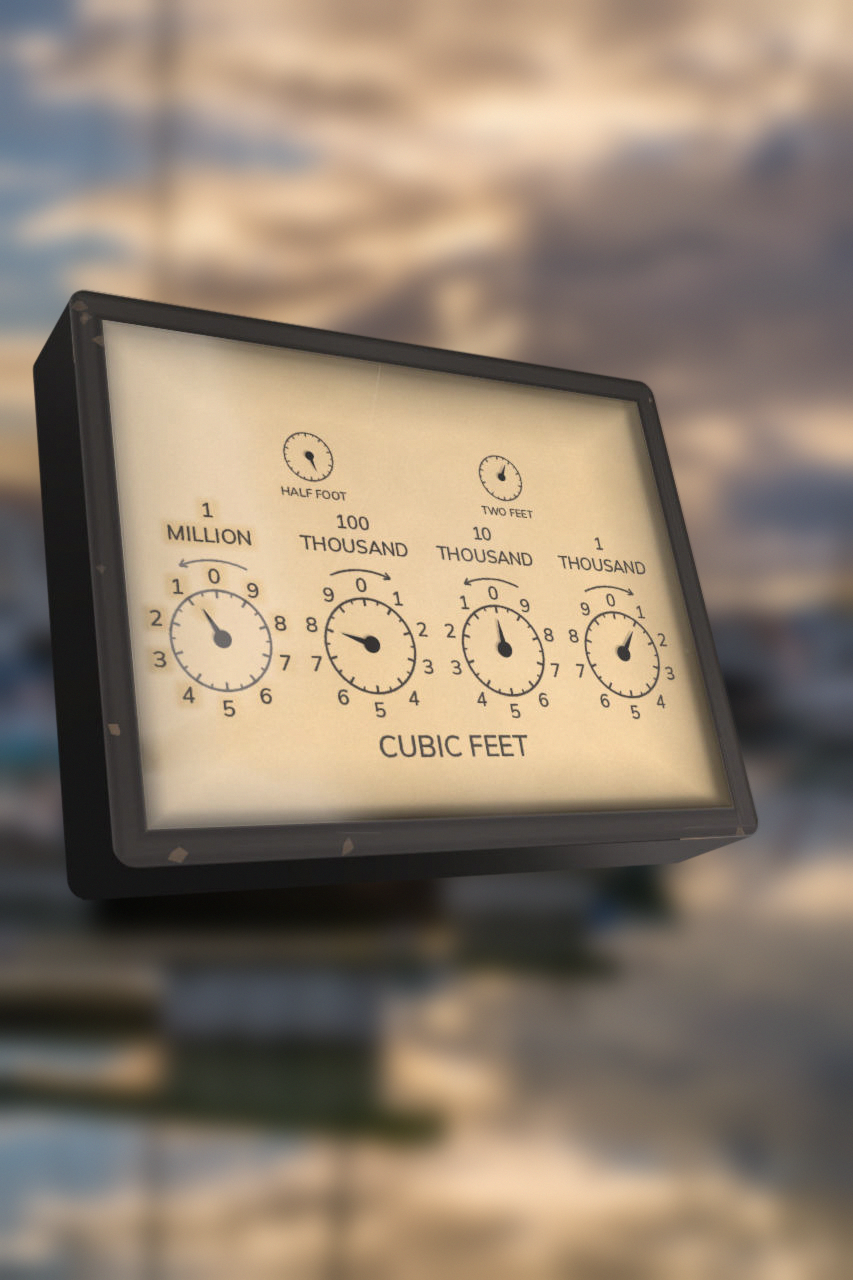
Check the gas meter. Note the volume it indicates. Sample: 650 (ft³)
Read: 80100 (ft³)
